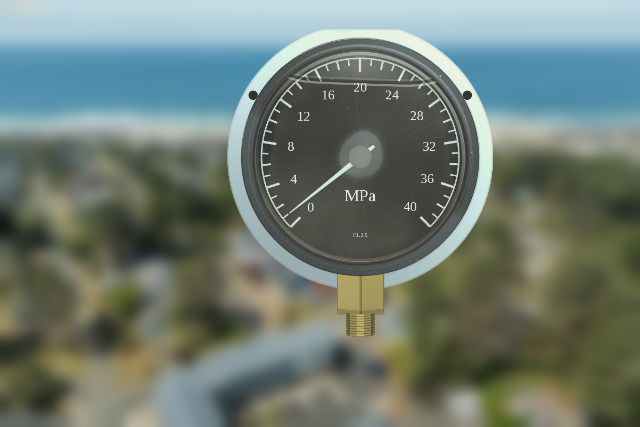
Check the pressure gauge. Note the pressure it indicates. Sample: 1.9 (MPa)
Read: 1 (MPa)
